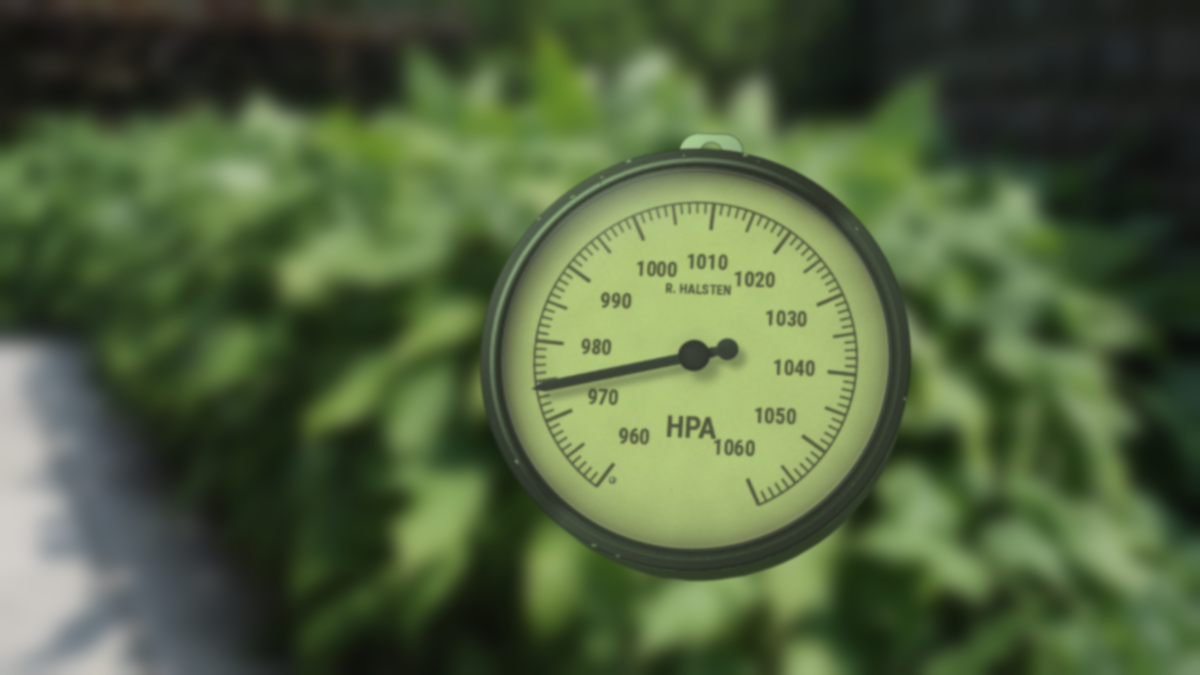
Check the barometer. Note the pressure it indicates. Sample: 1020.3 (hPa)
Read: 974 (hPa)
